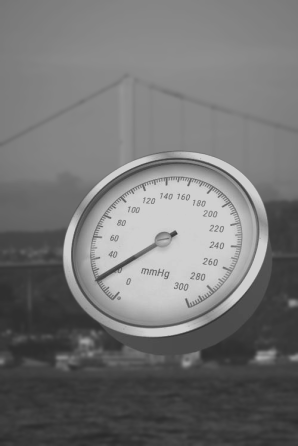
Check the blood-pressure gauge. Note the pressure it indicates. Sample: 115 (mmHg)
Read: 20 (mmHg)
